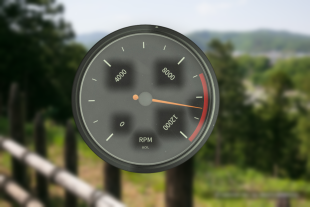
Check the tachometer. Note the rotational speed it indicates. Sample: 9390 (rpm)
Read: 10500 (rpm)
